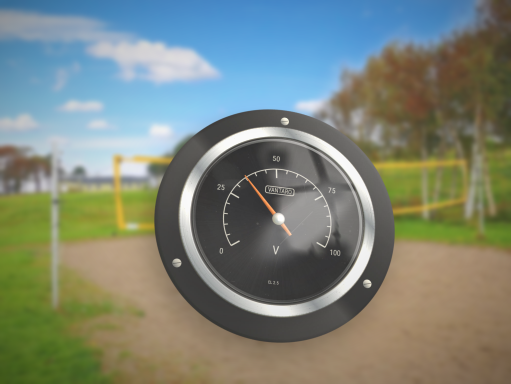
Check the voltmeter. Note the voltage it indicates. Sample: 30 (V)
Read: 35 (V)
